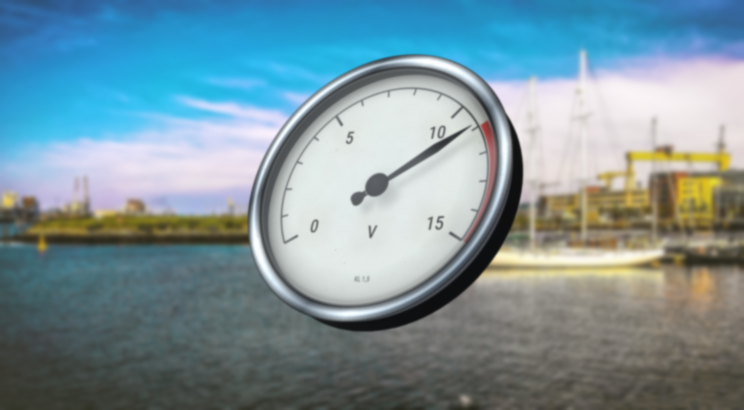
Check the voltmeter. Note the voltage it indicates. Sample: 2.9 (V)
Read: 11 (V)
